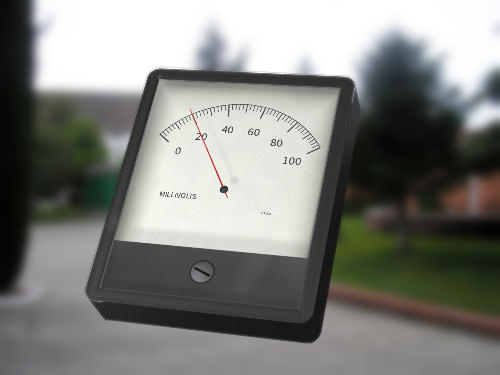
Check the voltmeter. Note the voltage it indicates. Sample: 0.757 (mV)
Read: 20 (mV)
